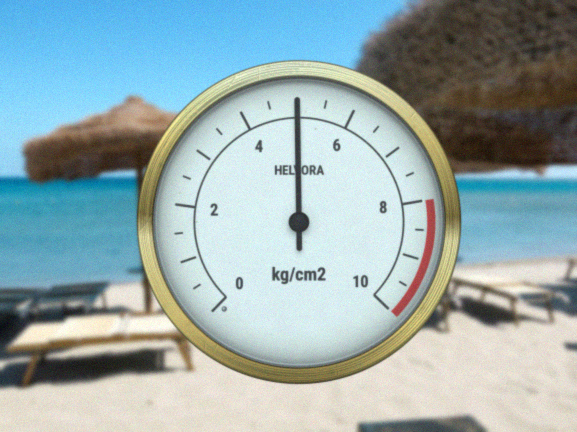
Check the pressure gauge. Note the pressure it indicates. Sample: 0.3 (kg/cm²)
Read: 5 (kg/cm²)
